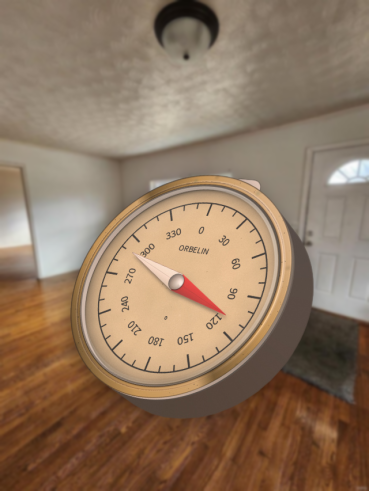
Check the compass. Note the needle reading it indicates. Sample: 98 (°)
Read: 110 (°)
